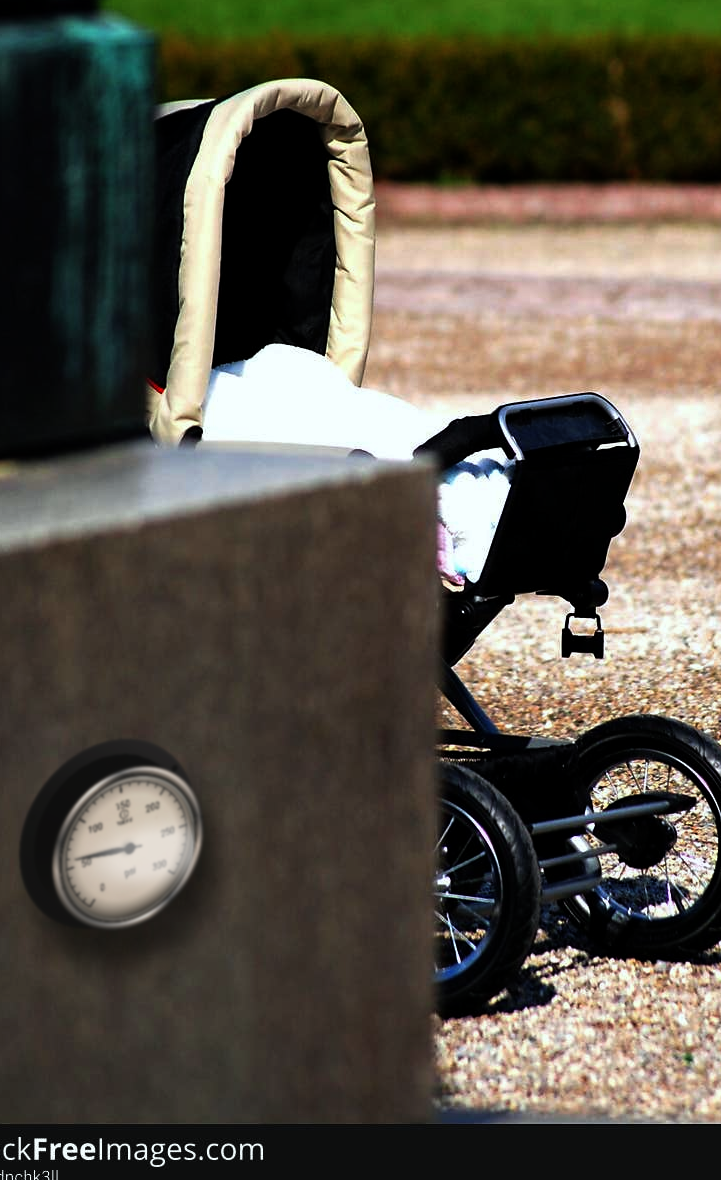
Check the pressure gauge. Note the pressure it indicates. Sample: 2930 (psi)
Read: 60 (psi)
